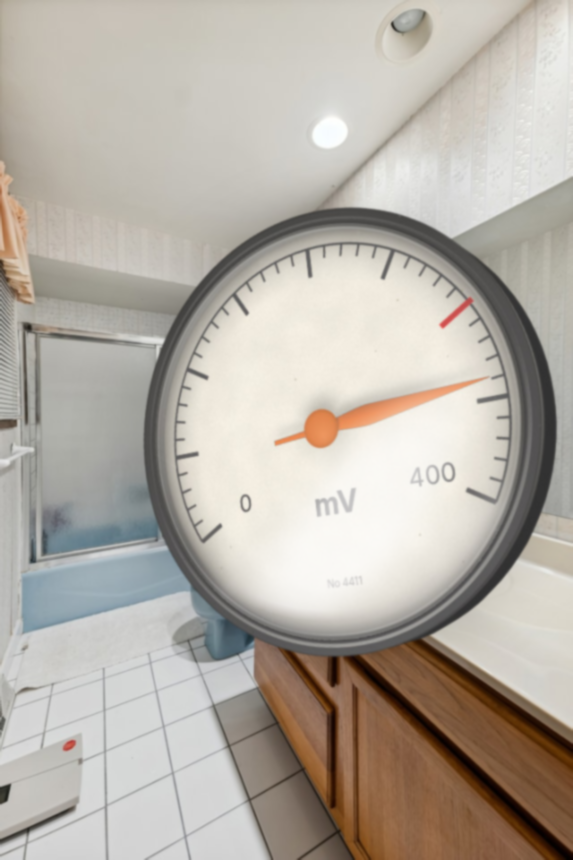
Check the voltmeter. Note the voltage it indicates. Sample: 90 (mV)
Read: 340 (mV)
